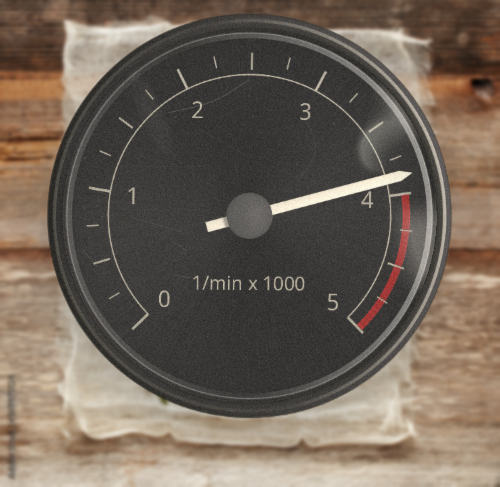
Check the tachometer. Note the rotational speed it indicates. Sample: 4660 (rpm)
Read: 3875 (rpm)
